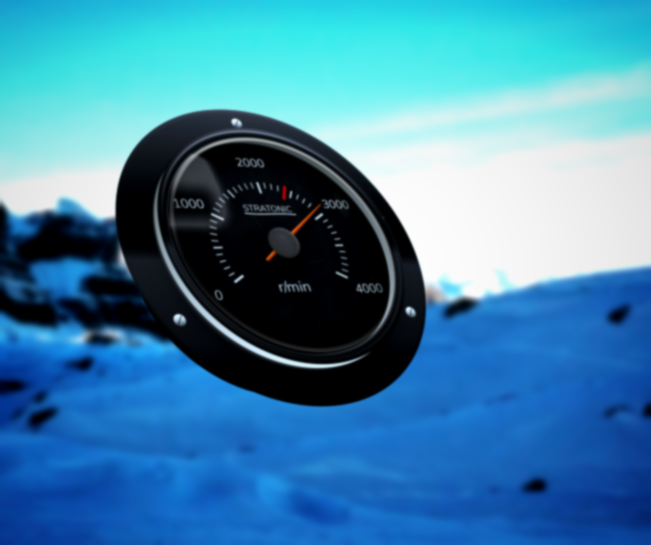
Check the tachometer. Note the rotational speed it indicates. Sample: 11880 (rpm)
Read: 2900 (rpm)
